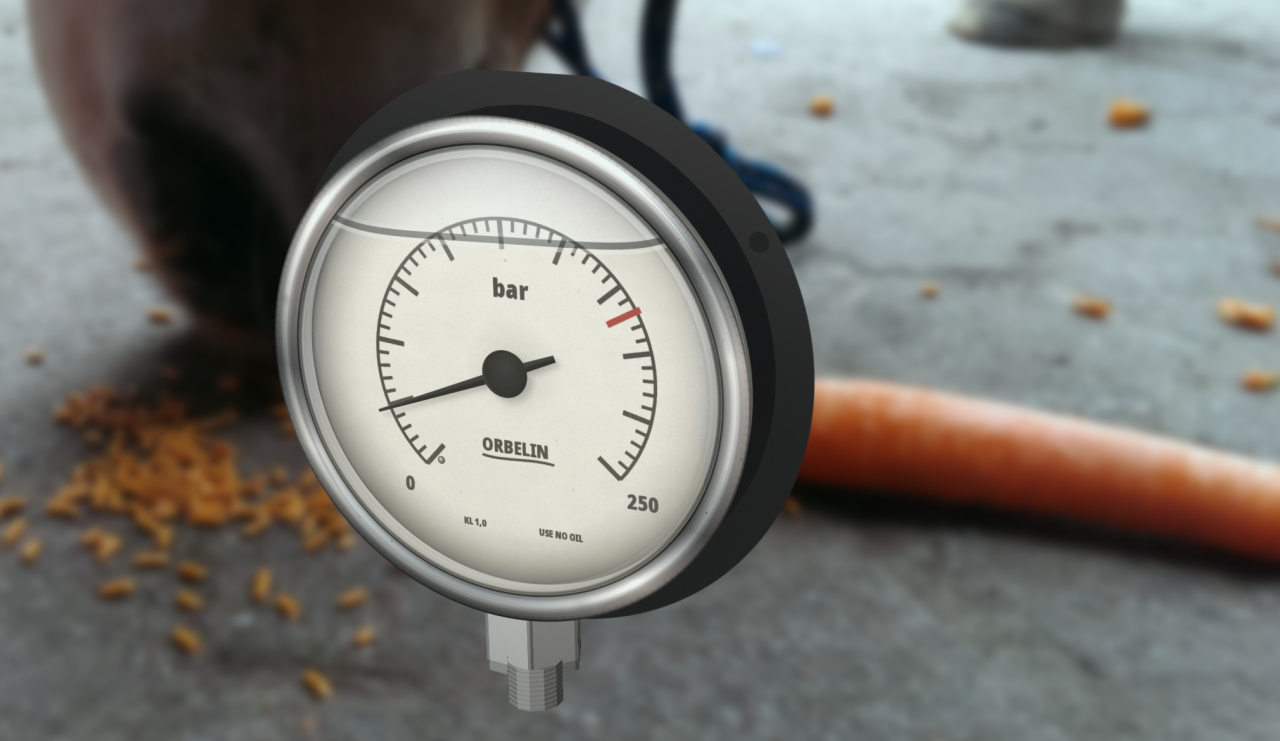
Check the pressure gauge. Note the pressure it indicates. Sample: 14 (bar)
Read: 25 (bar)
